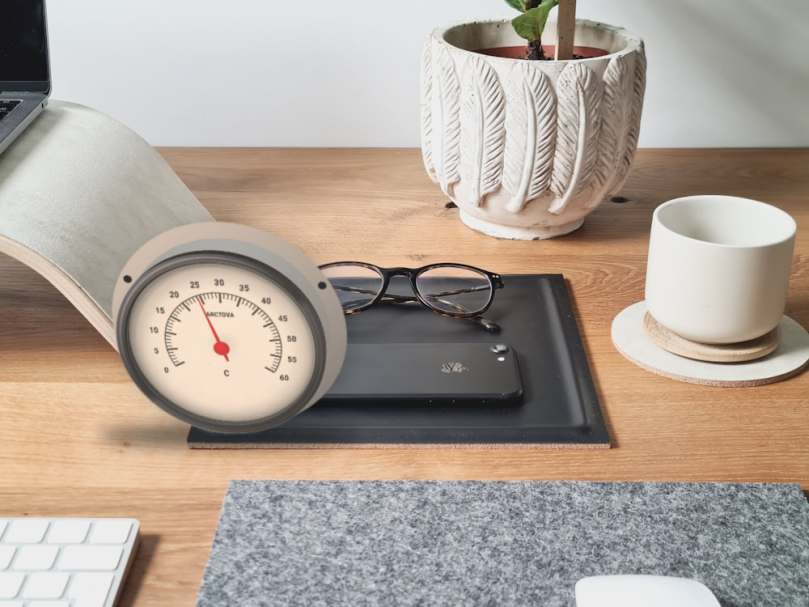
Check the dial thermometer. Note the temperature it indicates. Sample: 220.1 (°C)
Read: 25 (°C)
